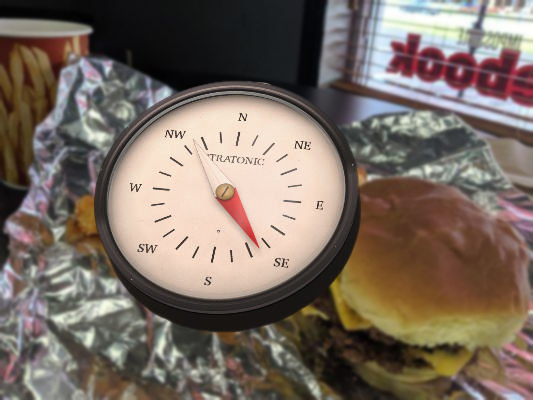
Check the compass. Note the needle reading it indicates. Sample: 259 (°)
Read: 142.5 (°)
